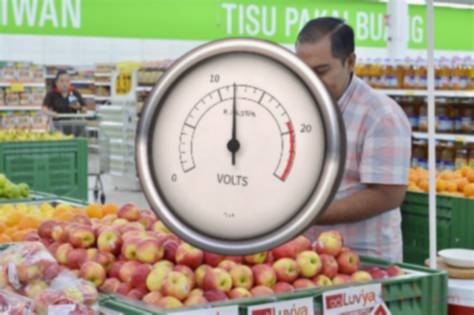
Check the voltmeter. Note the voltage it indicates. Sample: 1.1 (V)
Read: 12 (V)
